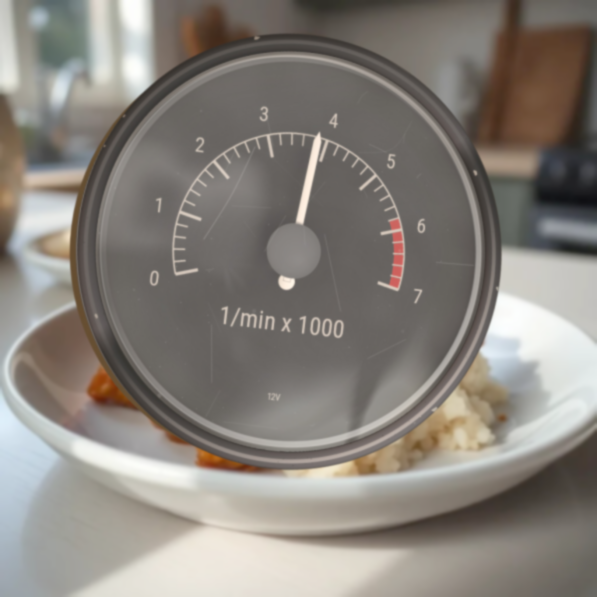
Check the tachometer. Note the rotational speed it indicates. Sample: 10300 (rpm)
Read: 3800 (rpm)
